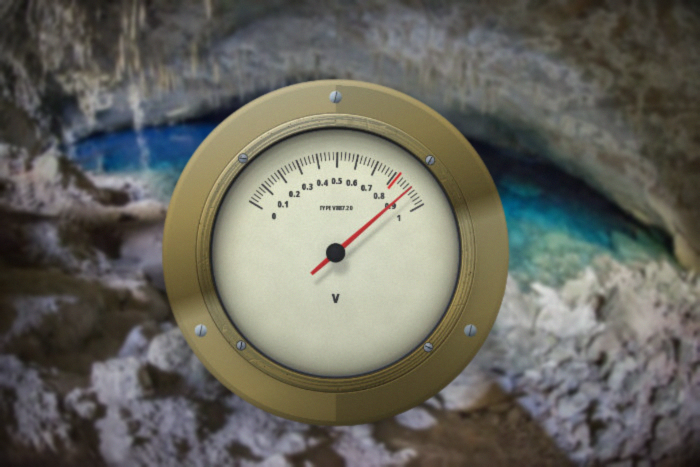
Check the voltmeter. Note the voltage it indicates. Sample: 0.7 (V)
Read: 0.9 (V)
